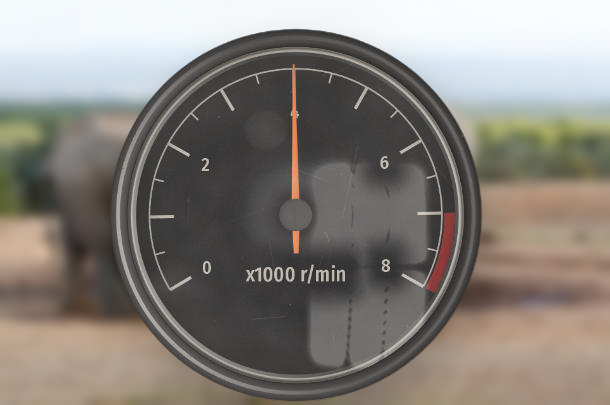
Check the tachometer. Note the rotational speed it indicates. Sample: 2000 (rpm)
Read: 4000 (rpm)
